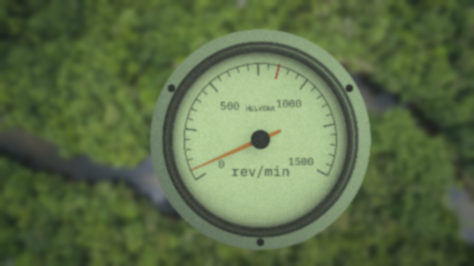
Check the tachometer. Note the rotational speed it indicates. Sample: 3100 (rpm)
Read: 50 (rpm)
